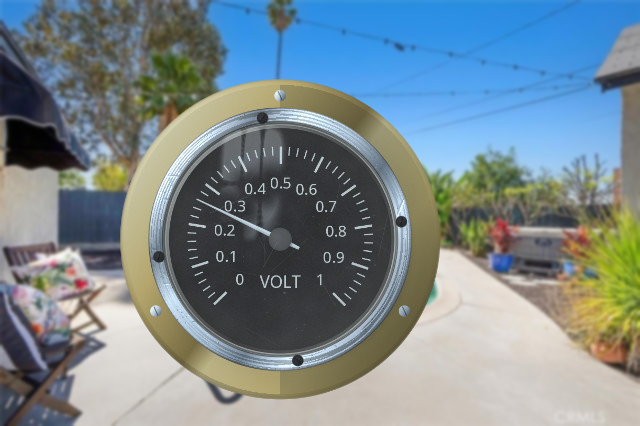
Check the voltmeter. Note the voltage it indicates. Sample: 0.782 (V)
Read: 0.26 (V)
